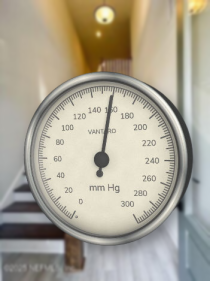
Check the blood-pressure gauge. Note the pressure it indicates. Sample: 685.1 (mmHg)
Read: 160 (mmHg)
